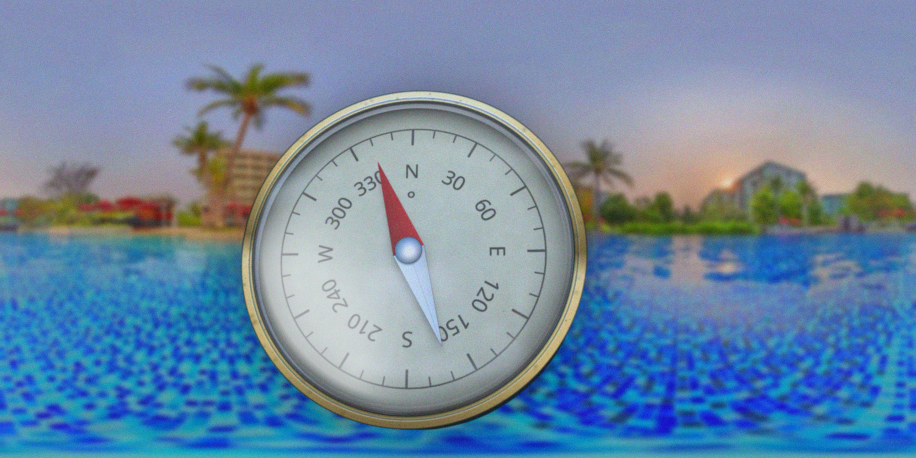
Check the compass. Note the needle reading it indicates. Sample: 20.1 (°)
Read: 340 (°)
